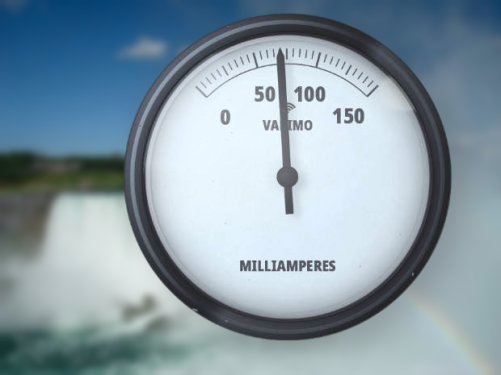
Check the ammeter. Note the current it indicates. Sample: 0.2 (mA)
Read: 70 (mA)
